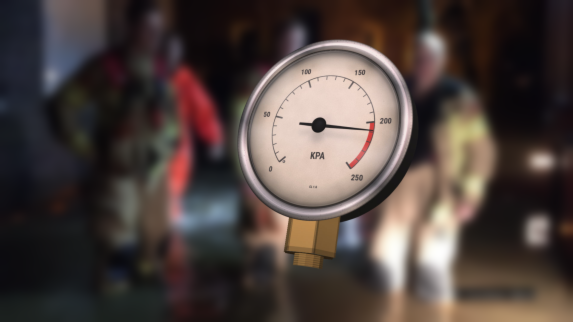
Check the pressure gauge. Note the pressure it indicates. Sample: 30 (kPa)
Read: 210 (kPa)
